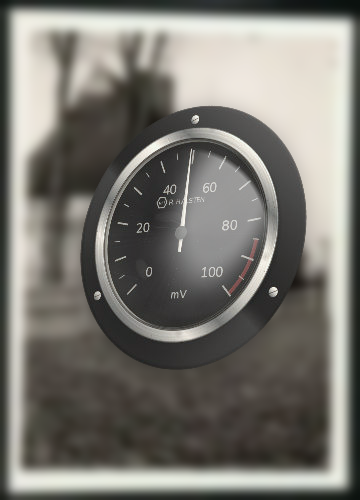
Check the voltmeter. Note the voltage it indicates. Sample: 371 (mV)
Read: 50 (mV)
